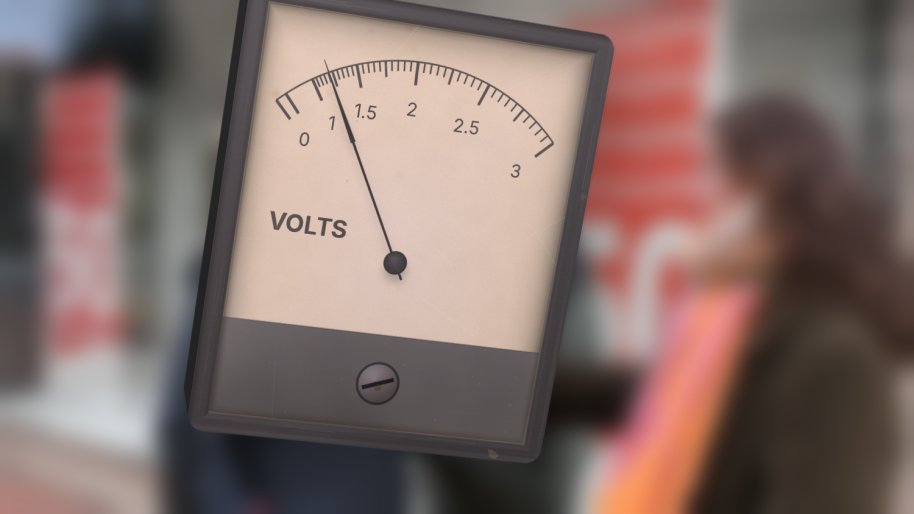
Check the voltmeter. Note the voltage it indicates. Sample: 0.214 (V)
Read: 1.2 (V)
